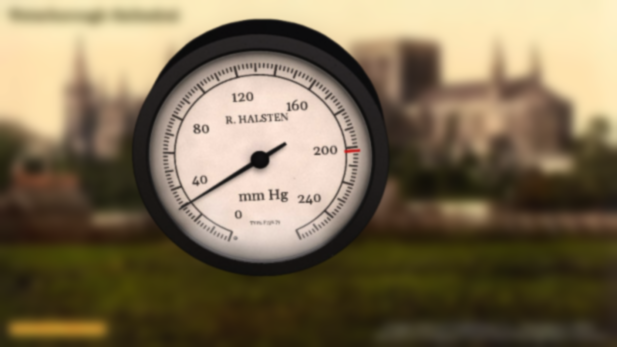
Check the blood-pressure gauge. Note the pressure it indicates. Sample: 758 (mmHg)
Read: 30 (mmHg)
